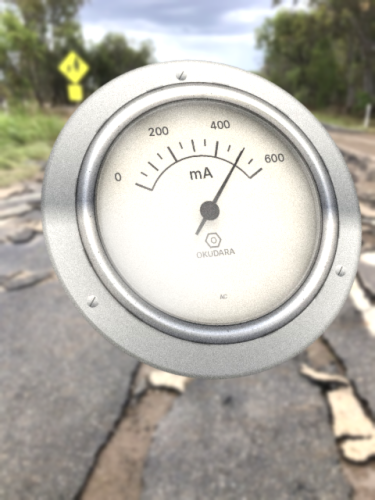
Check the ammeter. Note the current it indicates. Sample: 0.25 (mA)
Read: 500 (mA)
